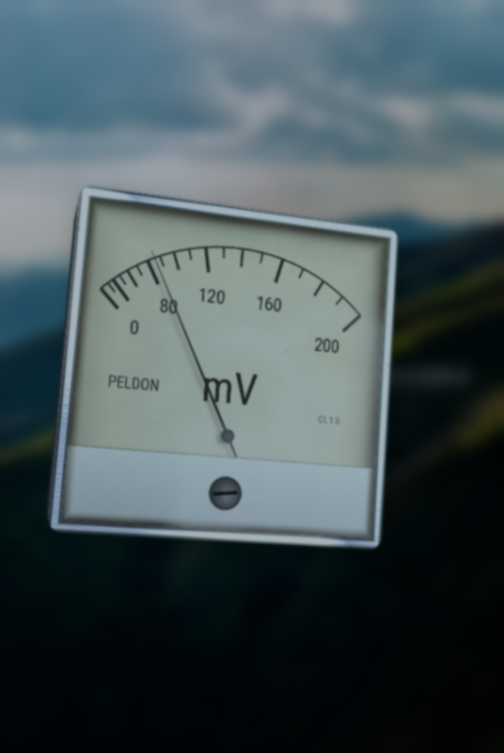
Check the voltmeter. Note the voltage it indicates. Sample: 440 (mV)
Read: 85 (mV)
